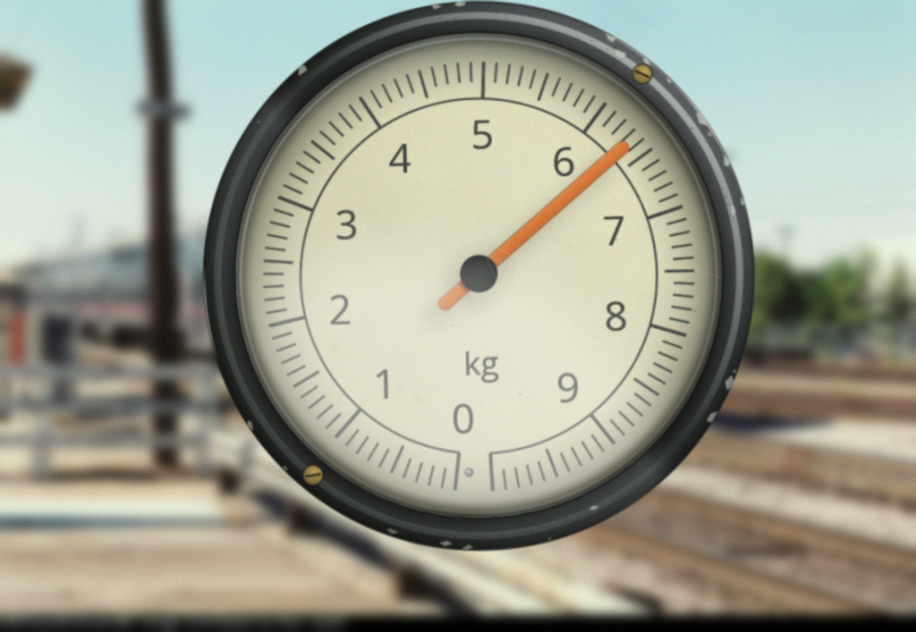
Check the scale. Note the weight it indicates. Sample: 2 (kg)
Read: 6.35 (kg)
